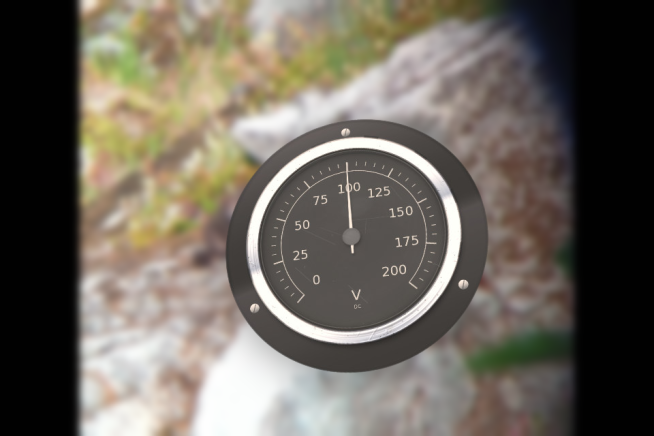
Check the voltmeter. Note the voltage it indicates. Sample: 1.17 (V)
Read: 100 (V)
